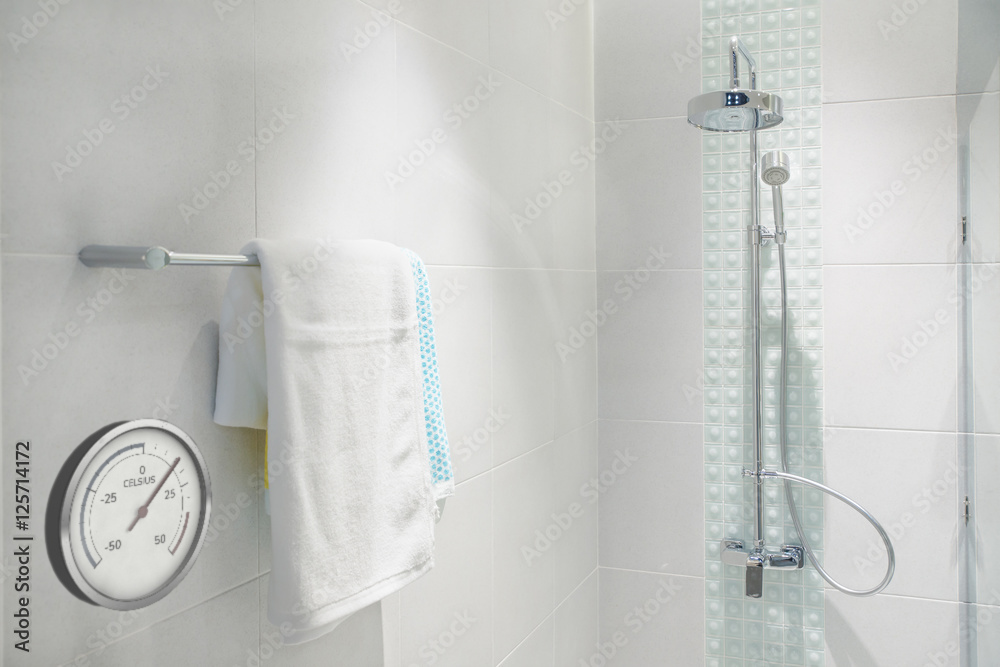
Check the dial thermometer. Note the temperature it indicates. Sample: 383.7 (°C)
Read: 15 (°C)
